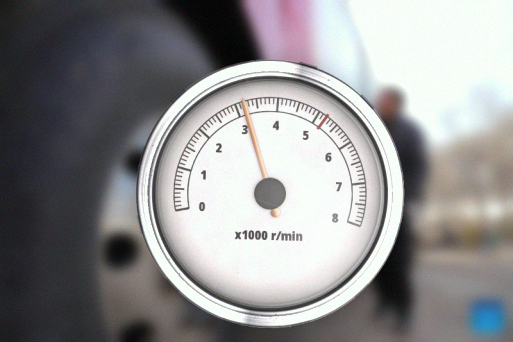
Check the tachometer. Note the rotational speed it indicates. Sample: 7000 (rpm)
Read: 3200 (rpm)
